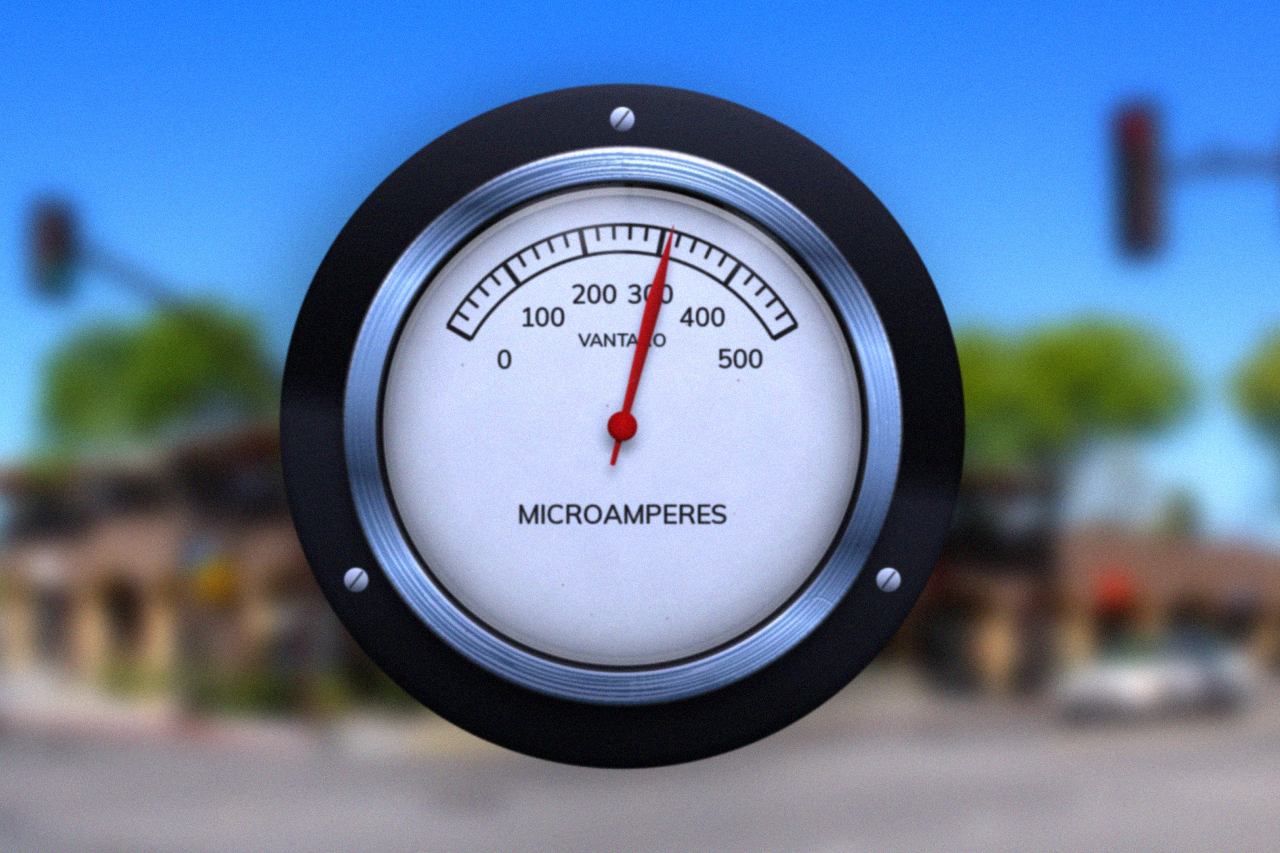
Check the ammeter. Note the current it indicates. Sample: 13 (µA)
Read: 310 (µA)
